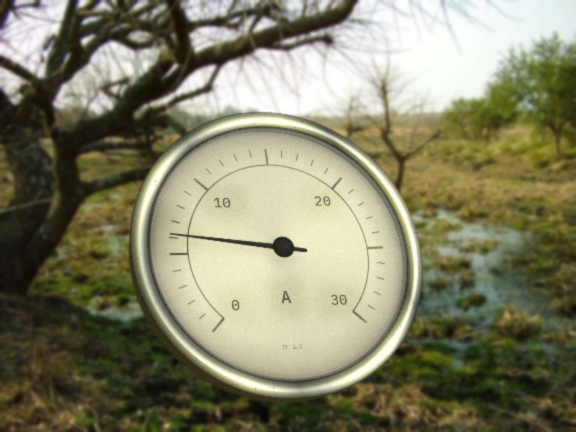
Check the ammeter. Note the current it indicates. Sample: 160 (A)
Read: 6 (A)
